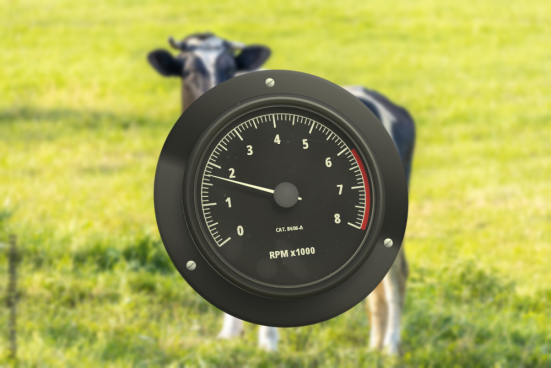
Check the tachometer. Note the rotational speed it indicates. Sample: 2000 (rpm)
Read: 1700 (rpm)
